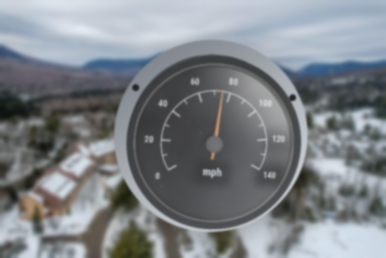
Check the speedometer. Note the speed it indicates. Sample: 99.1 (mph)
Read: 75 (mph)
